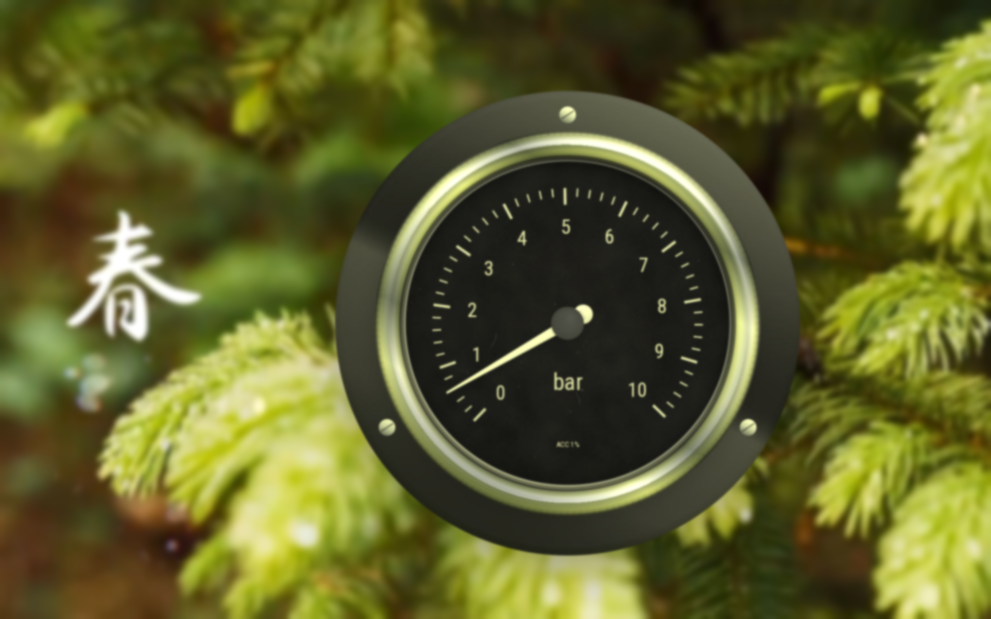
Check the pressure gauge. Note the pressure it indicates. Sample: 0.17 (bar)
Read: 0.6 (bar)
